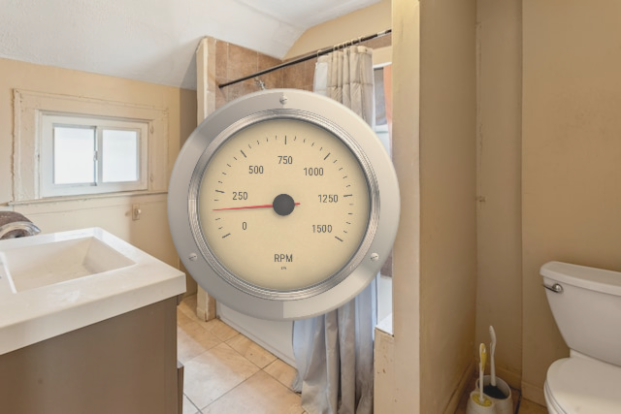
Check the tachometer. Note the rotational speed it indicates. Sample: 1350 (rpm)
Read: 150 (rpm)
